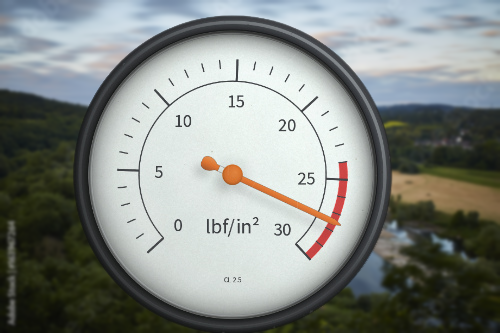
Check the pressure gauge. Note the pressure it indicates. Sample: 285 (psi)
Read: 27.5 (psi)
